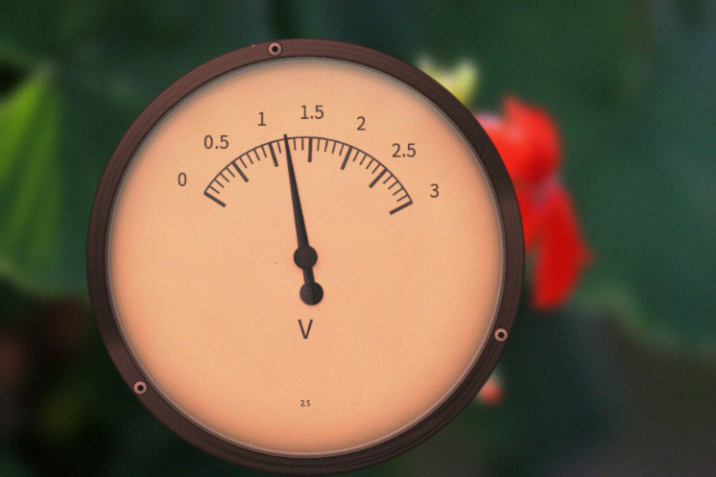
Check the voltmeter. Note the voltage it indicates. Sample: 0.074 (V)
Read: 1.2 (V)
